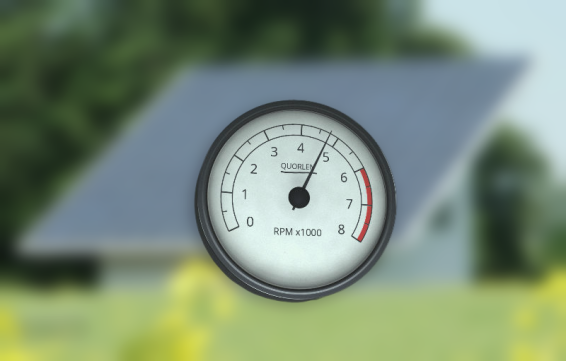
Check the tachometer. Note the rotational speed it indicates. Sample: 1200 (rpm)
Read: 4750 (rpm)
